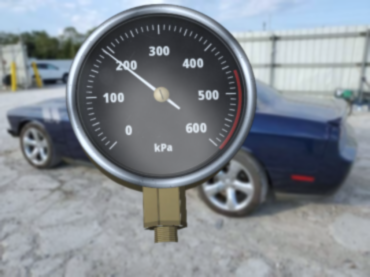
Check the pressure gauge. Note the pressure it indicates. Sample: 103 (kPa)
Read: 190 (kPa)
